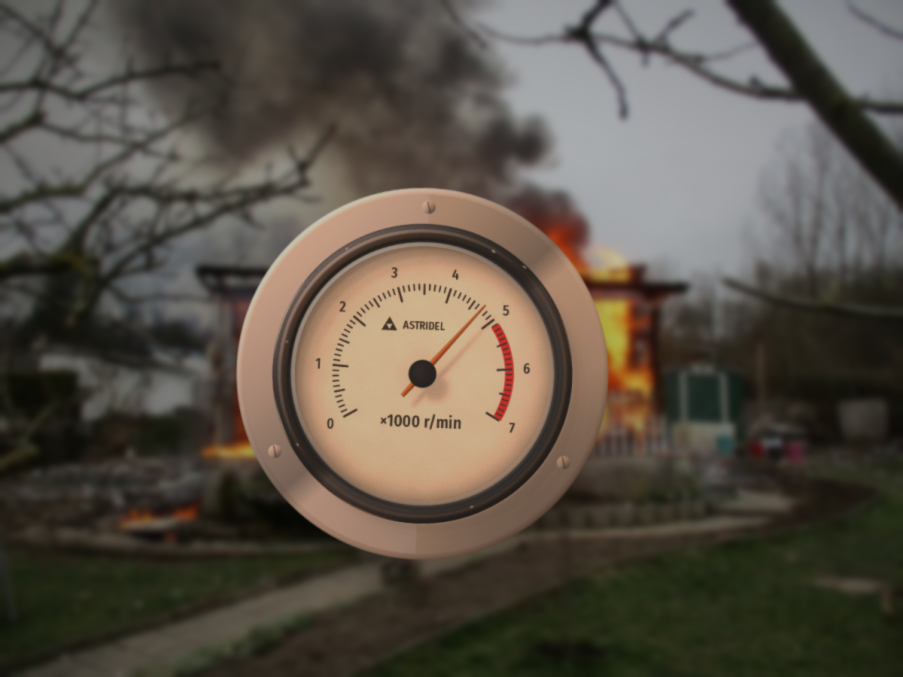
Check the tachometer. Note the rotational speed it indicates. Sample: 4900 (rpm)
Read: 4700 (rpm)
